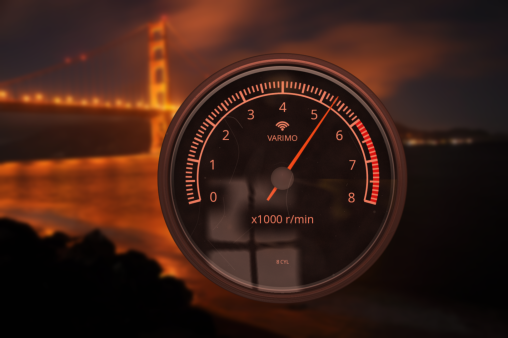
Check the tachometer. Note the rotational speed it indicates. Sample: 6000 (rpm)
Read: 5300 (rpm)
